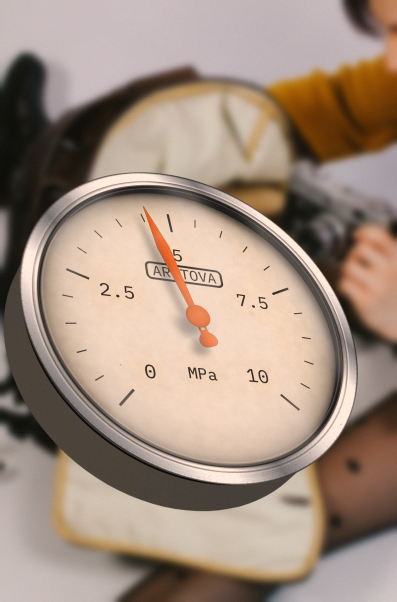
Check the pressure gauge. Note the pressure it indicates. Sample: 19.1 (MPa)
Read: 4.5 (MPa)
